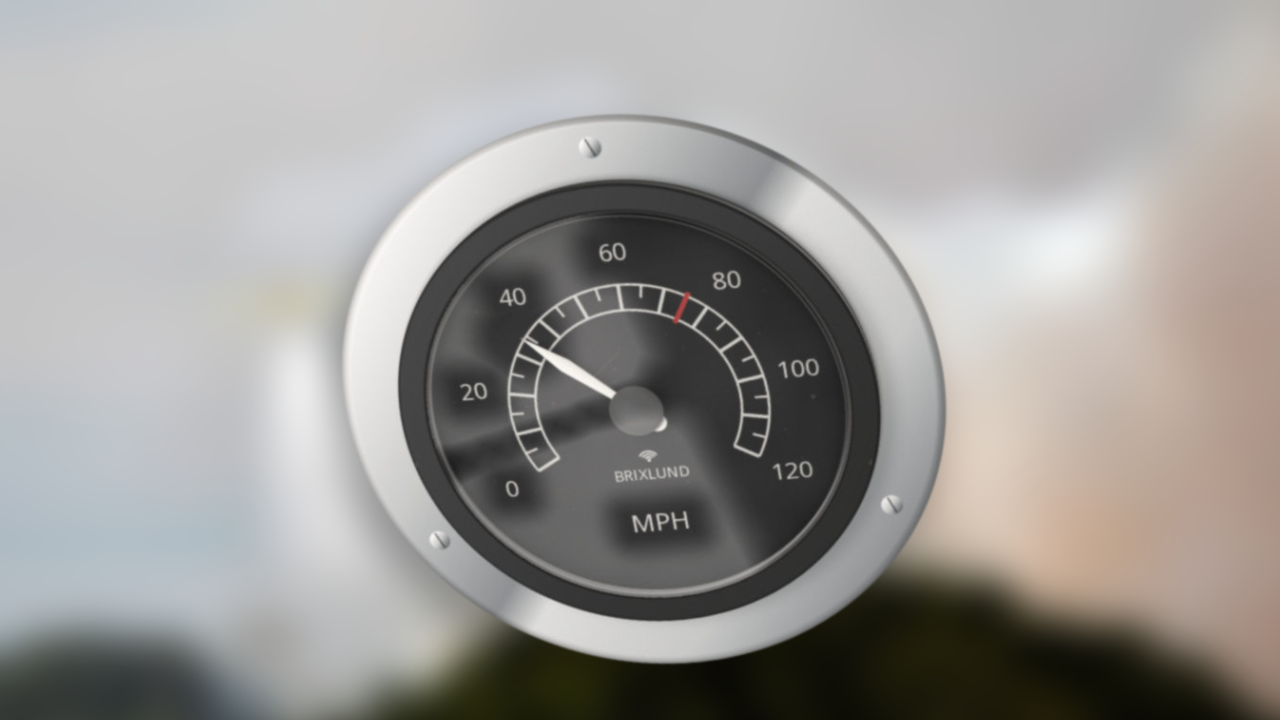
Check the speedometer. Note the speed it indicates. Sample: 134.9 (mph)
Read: 35 (mph)
